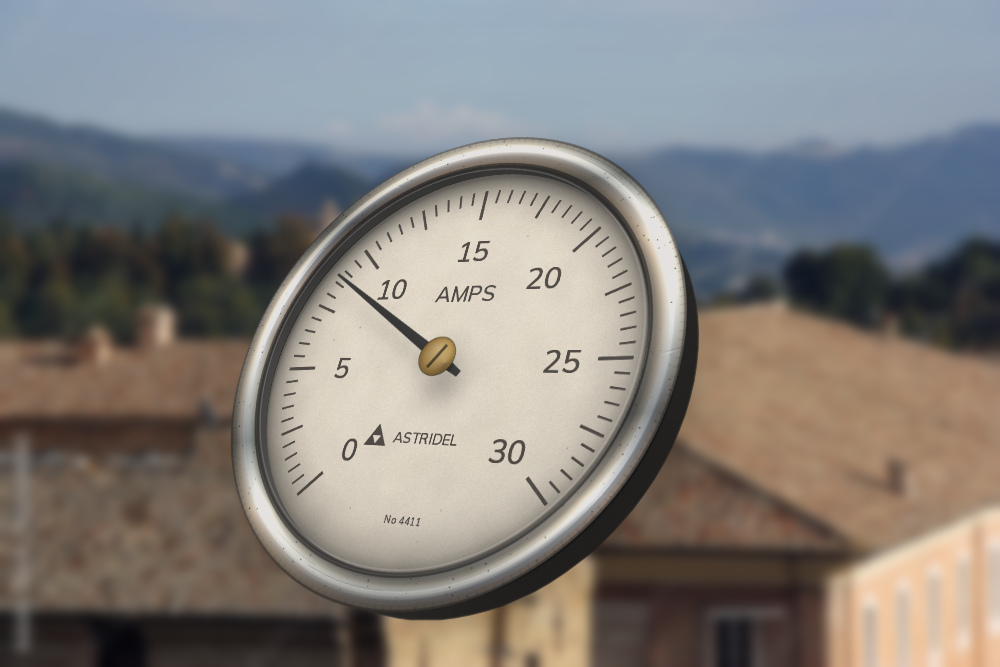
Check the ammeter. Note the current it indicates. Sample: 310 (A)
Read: 8.75 (A)
